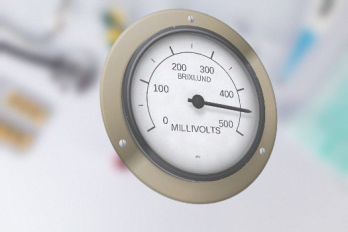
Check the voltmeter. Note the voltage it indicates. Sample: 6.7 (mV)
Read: 450 (mV)
